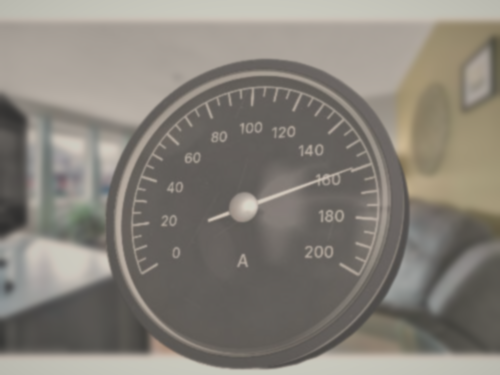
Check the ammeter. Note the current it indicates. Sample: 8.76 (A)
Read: 160 (A)
